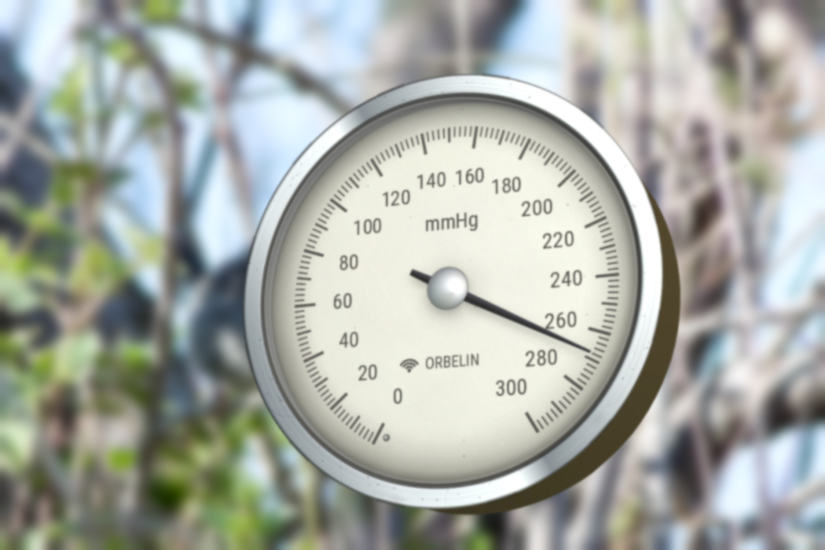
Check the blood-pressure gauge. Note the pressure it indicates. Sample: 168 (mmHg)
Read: 268 (mmHg)
